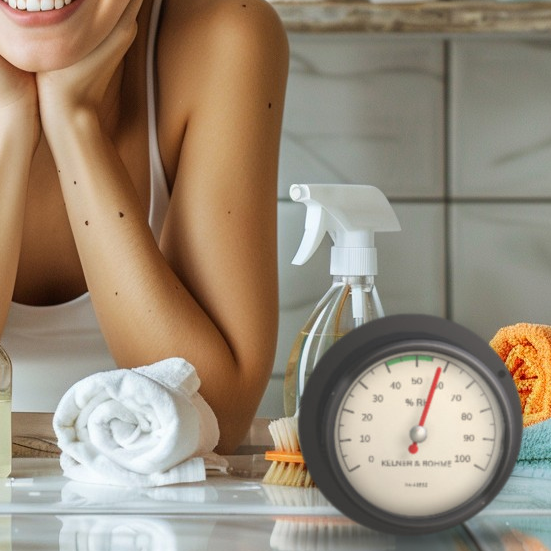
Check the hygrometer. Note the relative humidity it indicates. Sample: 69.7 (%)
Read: 57.5 (%)
